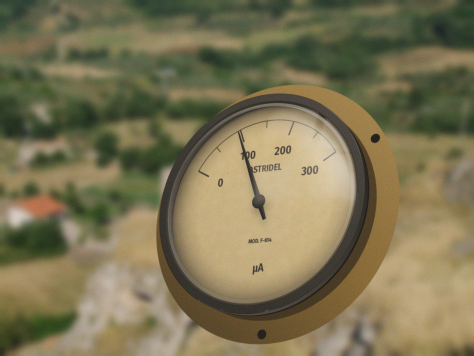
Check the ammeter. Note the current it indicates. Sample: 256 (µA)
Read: 100 (µA)
